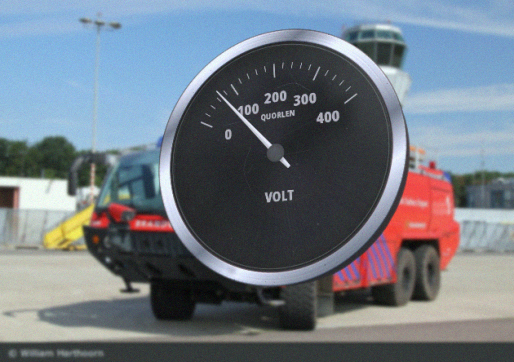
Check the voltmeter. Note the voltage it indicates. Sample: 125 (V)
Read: 70 (V)
